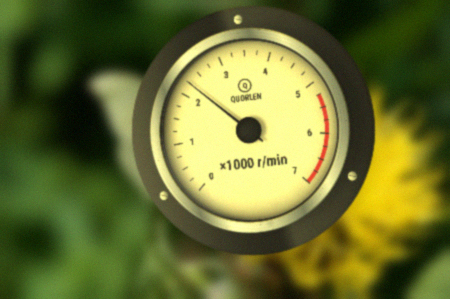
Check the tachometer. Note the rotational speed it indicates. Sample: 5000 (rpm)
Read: 2250 (rpm)
